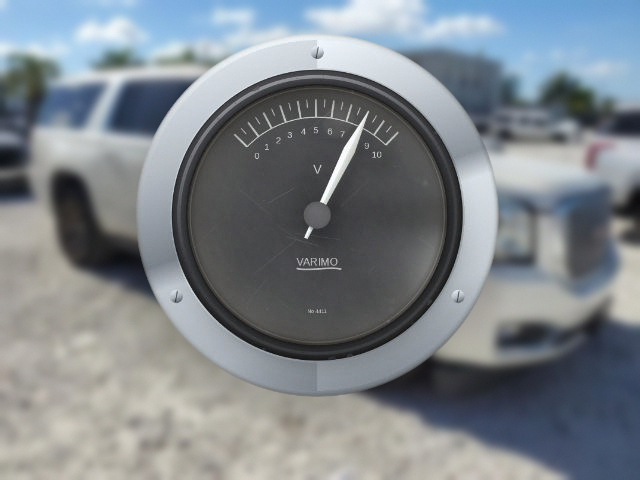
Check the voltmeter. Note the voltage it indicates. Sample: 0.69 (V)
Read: 8 (V)
